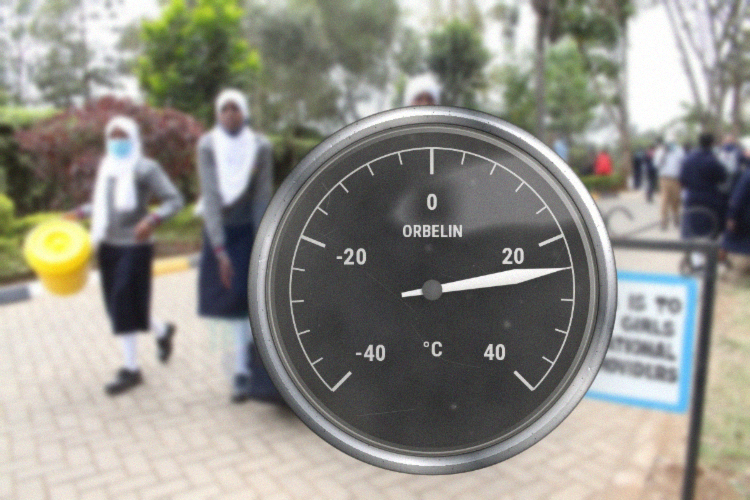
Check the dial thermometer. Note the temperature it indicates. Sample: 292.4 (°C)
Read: 24 (°C)
